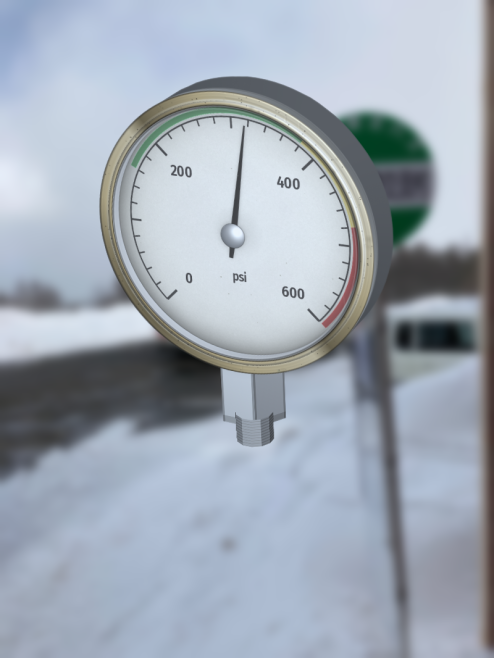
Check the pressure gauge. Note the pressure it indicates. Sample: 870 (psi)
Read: 320 (psi)
